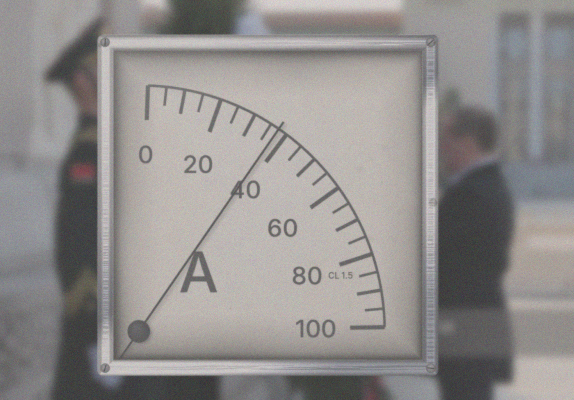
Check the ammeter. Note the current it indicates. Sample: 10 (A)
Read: 37.5 (A)
